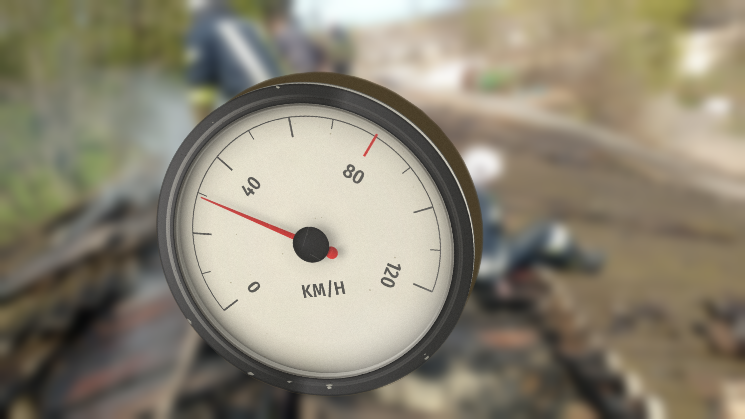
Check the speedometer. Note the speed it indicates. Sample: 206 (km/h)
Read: 30 (km/h)
